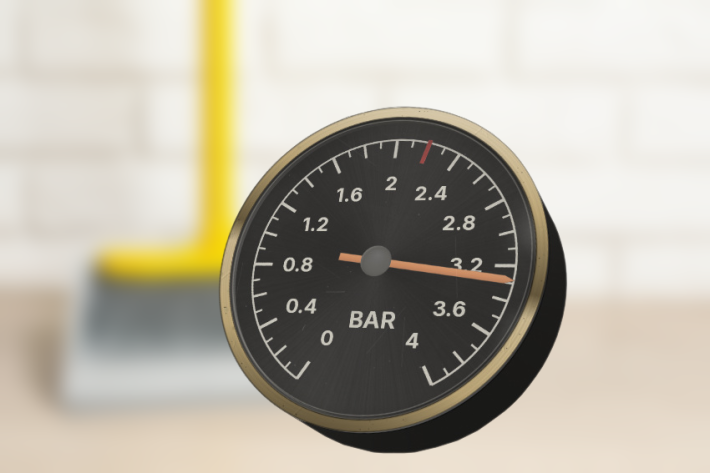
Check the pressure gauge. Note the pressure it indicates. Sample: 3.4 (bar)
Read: 3.3 (bar)
